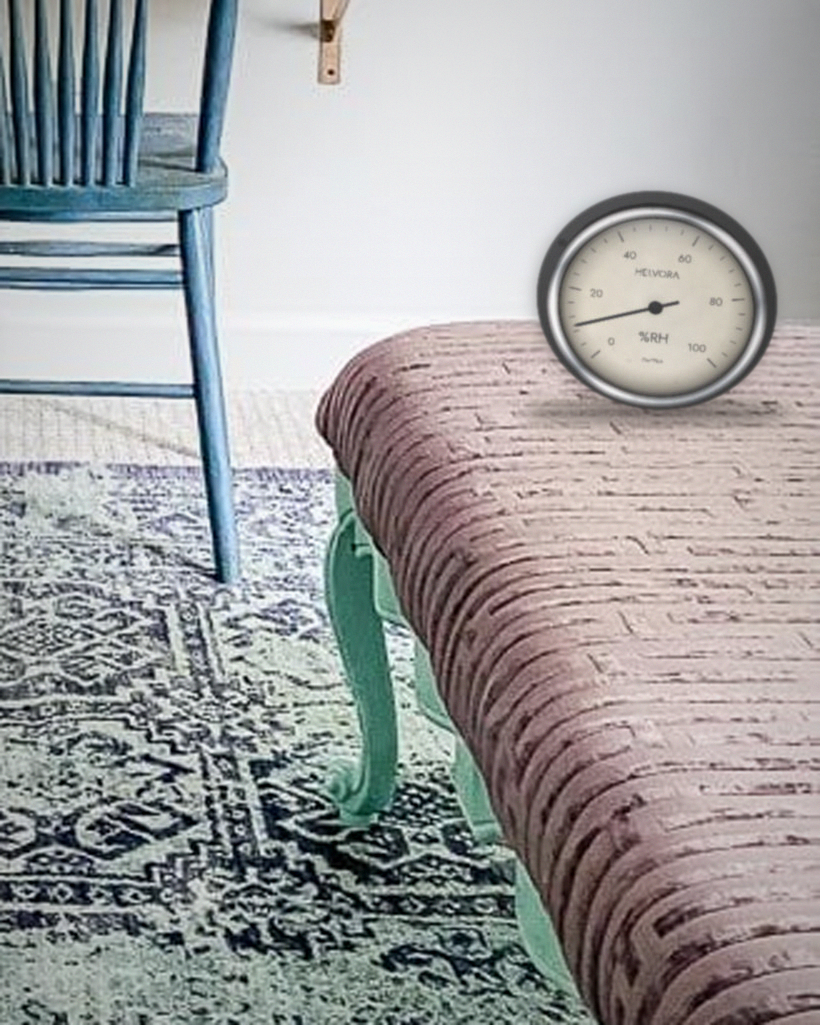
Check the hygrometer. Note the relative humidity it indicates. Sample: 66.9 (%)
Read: 10 (%)
